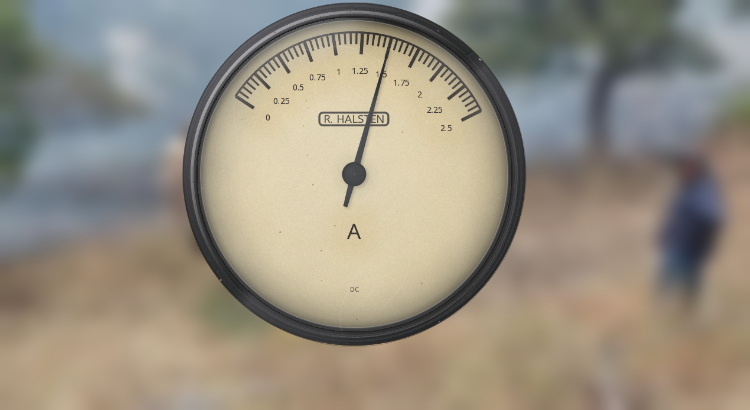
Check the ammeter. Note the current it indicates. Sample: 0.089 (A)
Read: 1.5 (A)
